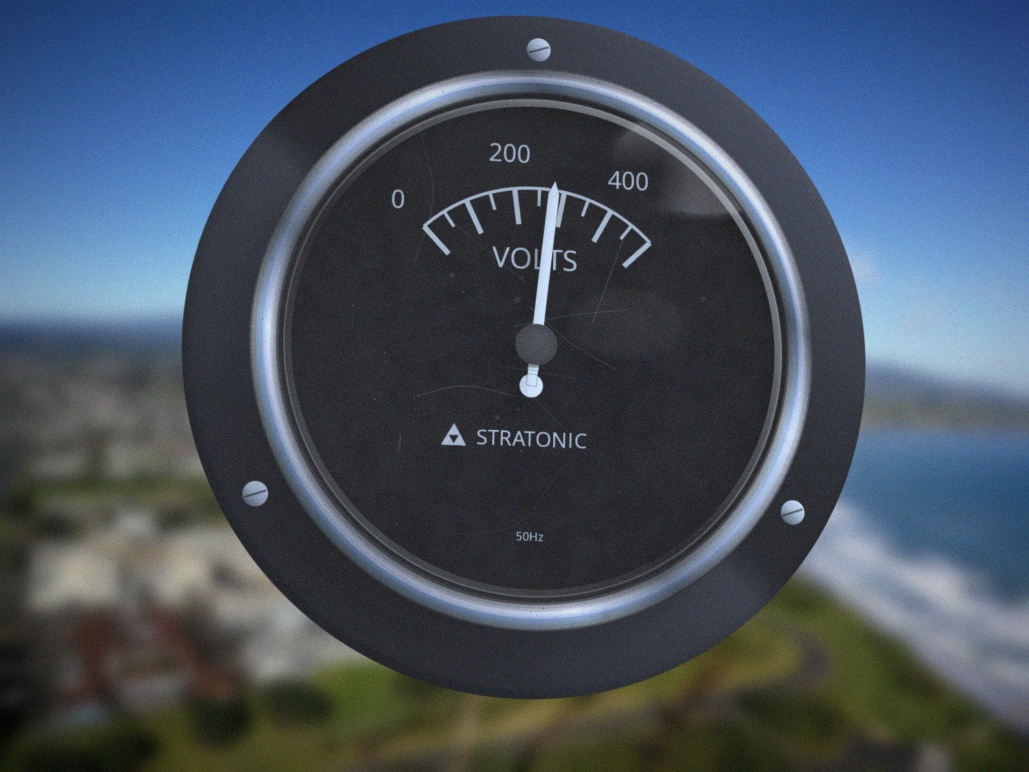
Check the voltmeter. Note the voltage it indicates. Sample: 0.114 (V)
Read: 275 (V)
